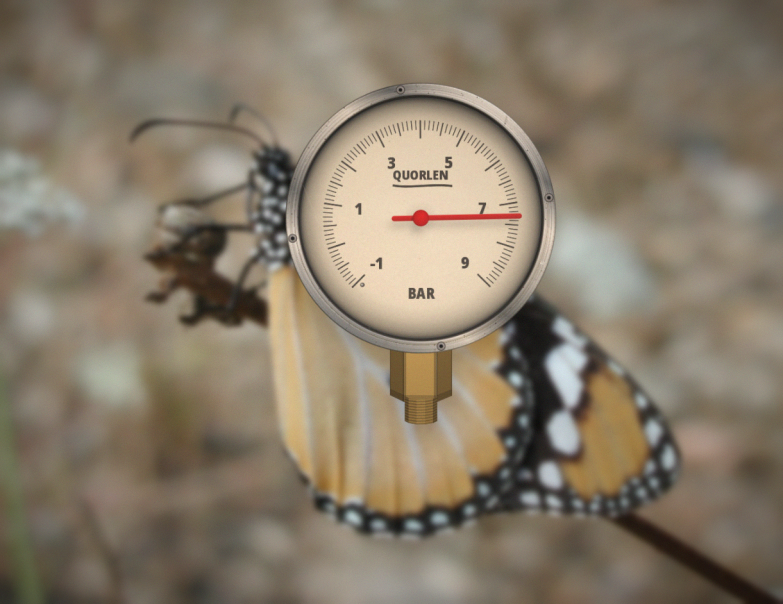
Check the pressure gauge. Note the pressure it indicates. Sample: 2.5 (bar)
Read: 7.3 (bar)
